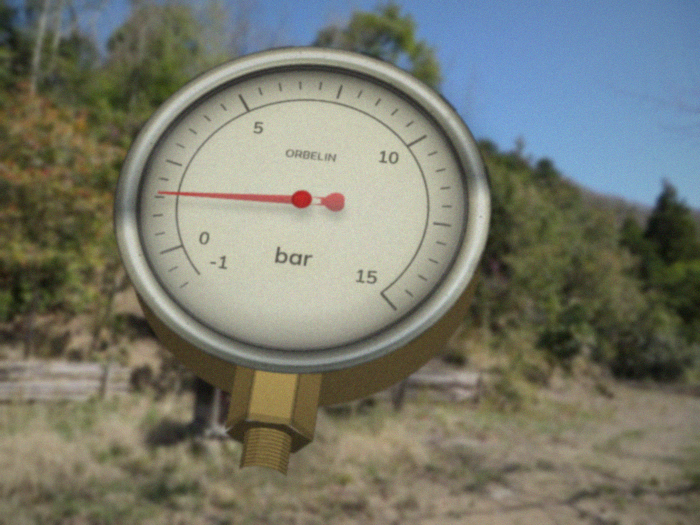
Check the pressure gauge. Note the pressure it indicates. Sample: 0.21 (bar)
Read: 1.5 (bar)
